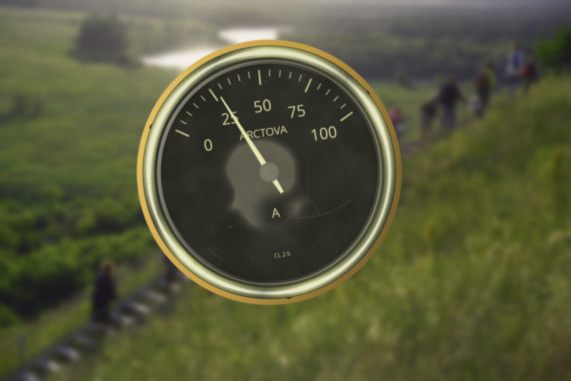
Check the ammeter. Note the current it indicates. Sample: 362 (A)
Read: 27.5 (A)
